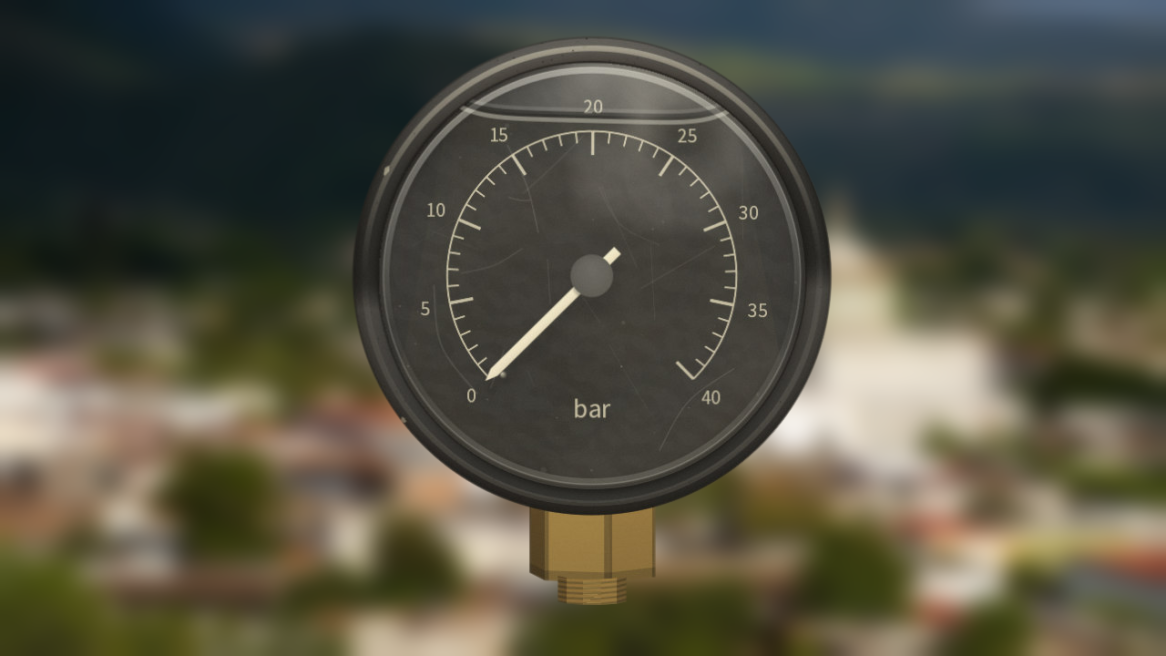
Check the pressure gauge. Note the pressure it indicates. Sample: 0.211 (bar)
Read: 0 (bar)
